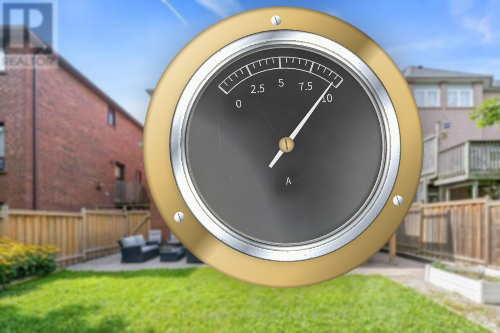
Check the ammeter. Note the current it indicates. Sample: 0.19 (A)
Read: 9.5 (A)
